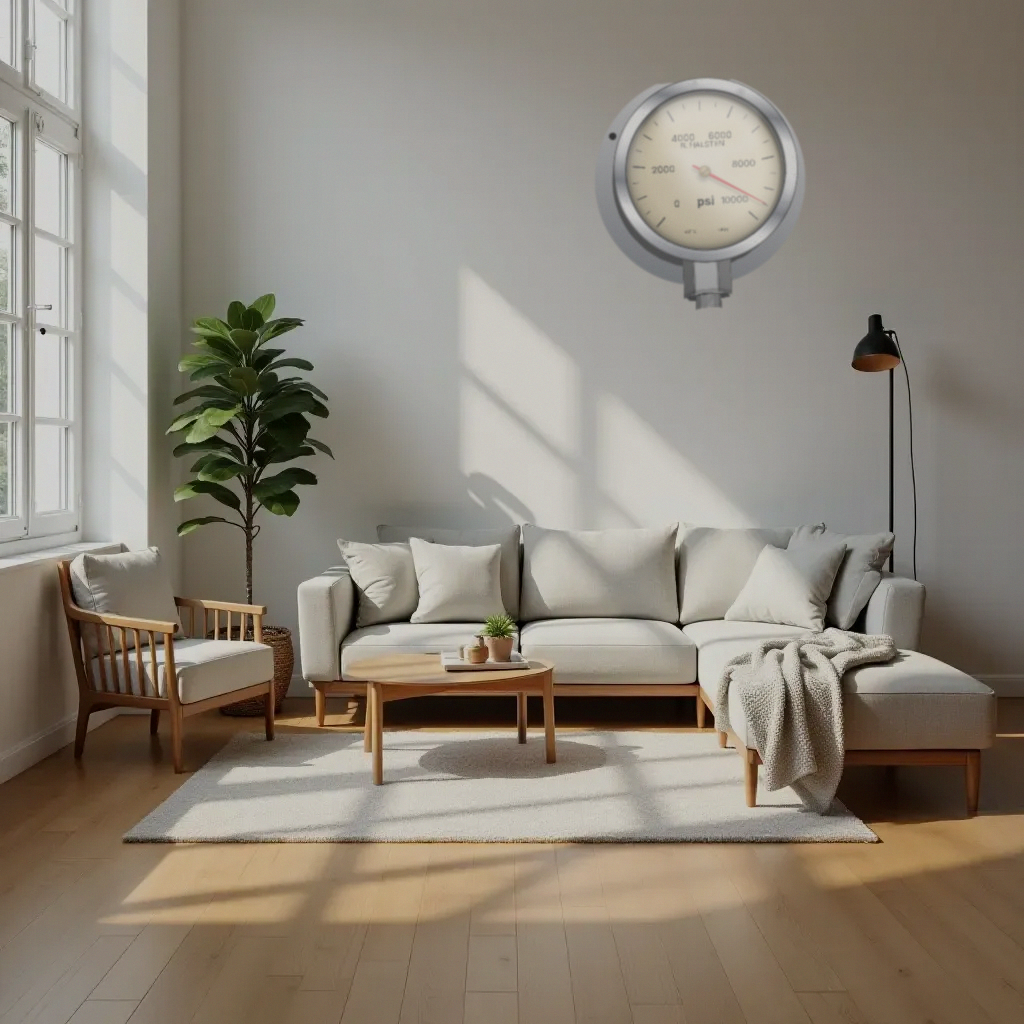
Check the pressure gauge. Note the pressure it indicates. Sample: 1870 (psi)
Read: 9500 (psi)
